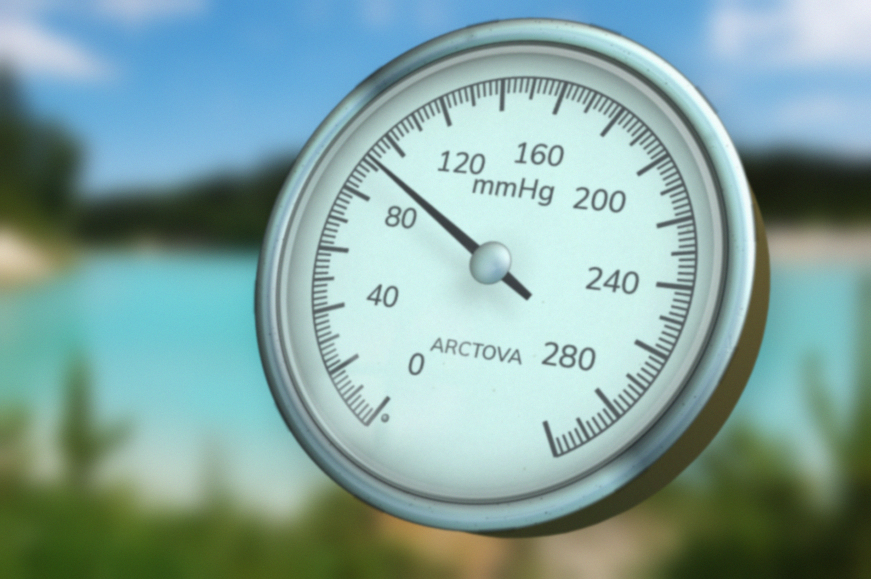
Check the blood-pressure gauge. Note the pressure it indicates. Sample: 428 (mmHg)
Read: 92 (mmHg)
